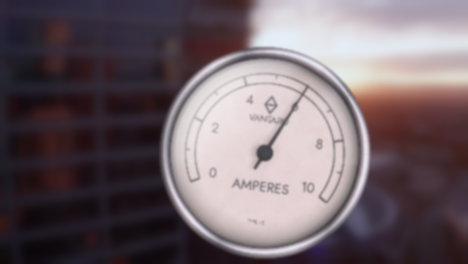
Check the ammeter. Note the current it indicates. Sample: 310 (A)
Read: 6 (A)
